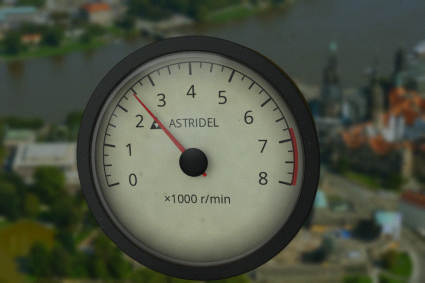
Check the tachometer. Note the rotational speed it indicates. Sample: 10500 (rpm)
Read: 2500 (rpm)
